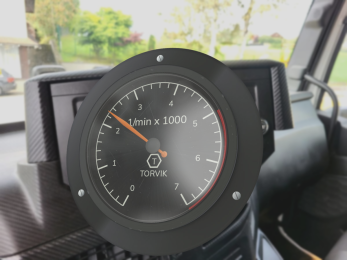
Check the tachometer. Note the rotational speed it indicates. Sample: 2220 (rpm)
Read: 2300 (rpm)
